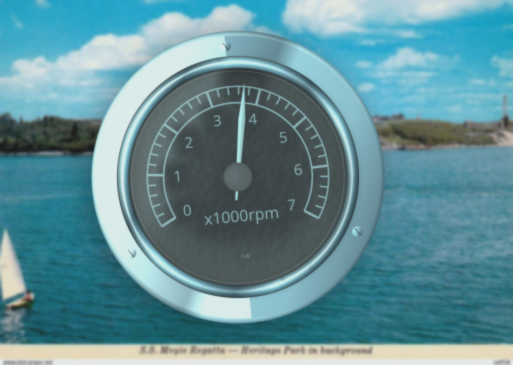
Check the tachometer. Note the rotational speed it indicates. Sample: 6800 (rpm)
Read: 3700 (rpm)
